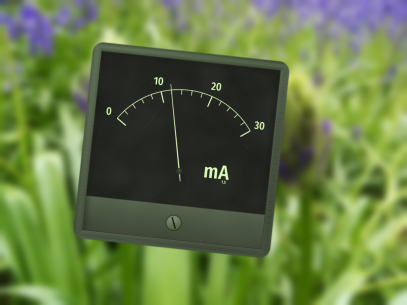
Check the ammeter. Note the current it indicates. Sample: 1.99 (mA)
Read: 12 (mA)
